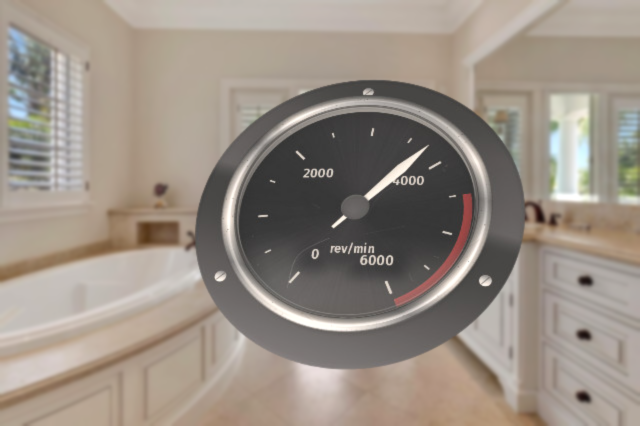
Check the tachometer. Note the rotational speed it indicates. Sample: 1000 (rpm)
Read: 3750 (rpm)
